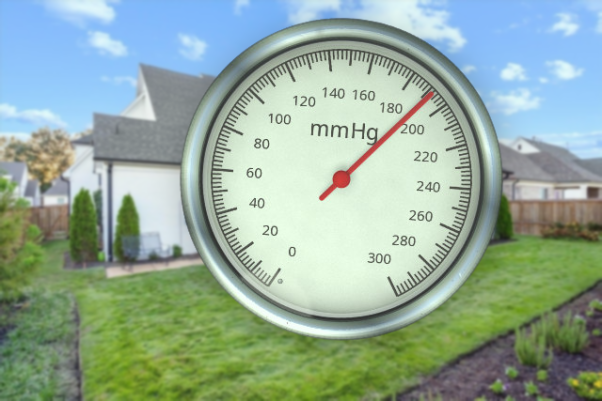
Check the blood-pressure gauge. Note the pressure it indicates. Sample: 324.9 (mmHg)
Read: 192 (mmHg)
